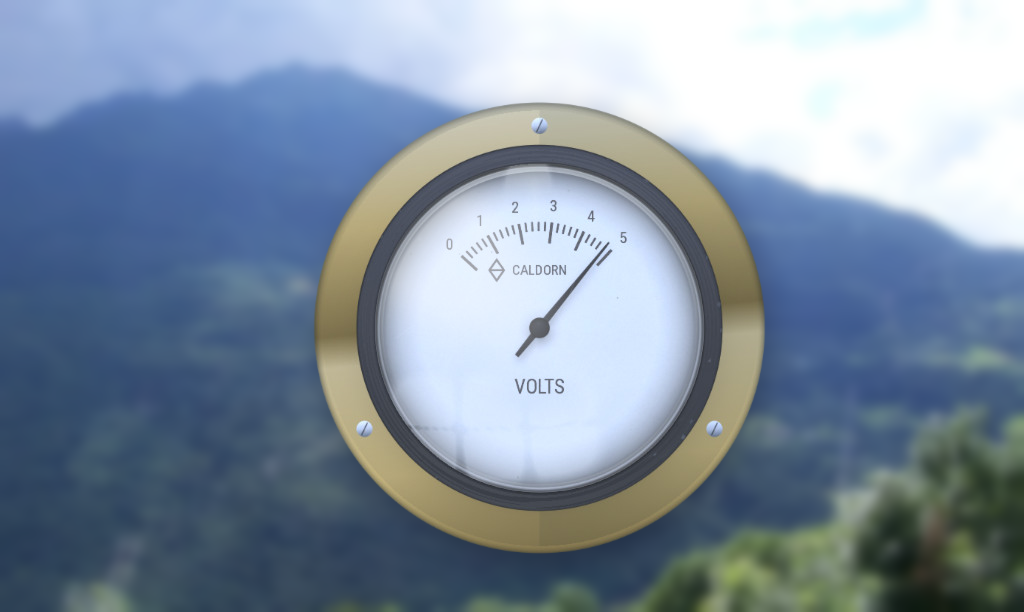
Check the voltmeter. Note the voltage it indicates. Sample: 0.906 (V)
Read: 4.8 (V)
